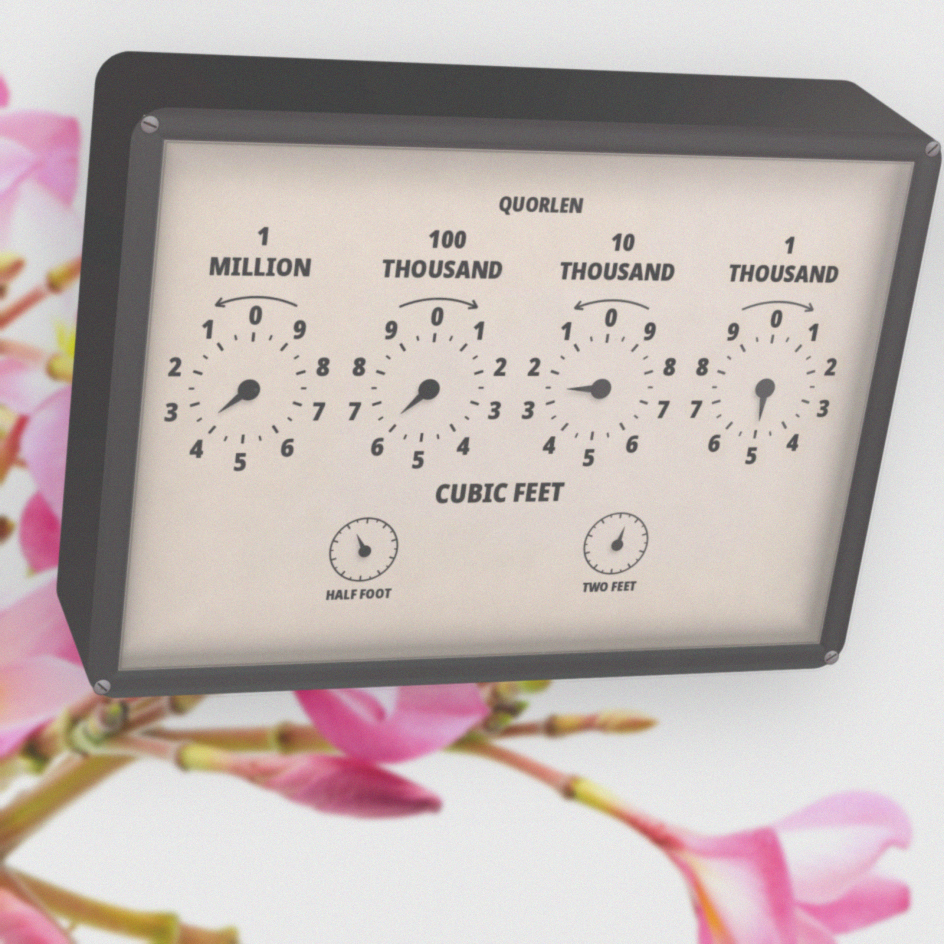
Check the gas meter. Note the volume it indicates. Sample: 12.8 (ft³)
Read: 362500 (ft³)
